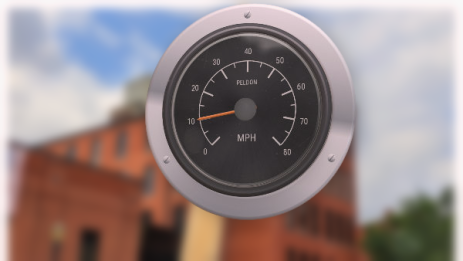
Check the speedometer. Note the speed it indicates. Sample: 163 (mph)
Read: 10 (mph)
